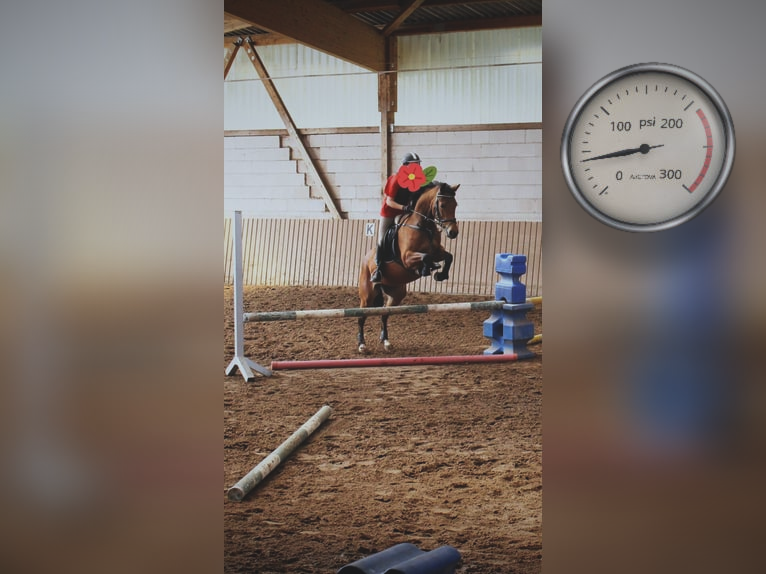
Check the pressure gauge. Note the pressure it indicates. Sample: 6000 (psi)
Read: 40 (psi)
